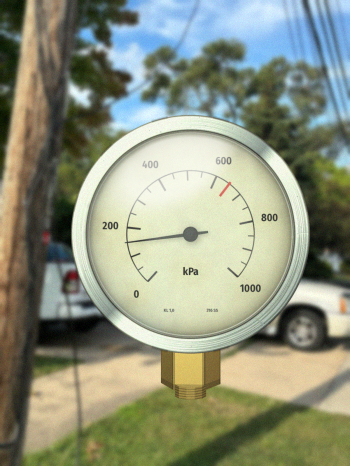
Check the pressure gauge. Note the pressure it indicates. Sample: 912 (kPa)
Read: 150 (kPa)
